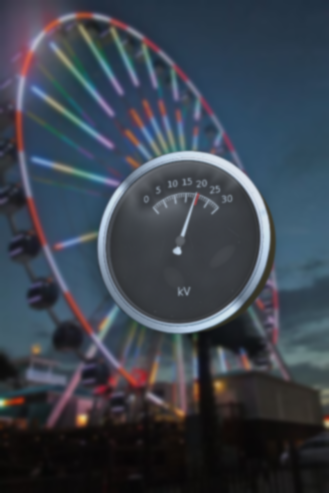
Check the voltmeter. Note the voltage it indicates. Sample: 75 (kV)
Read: 20 (kV)
